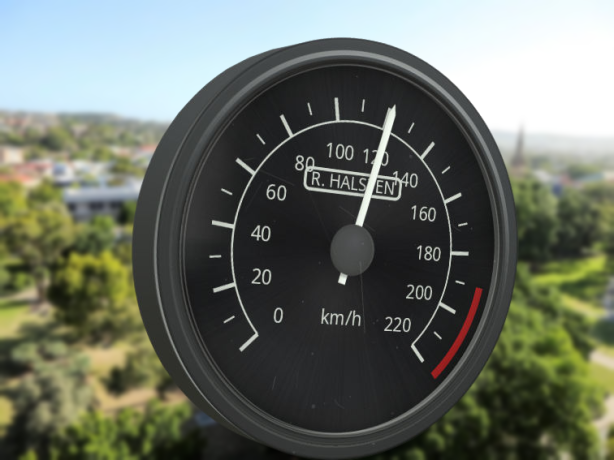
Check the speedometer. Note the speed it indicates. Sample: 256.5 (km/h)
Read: 120 (km/h)
